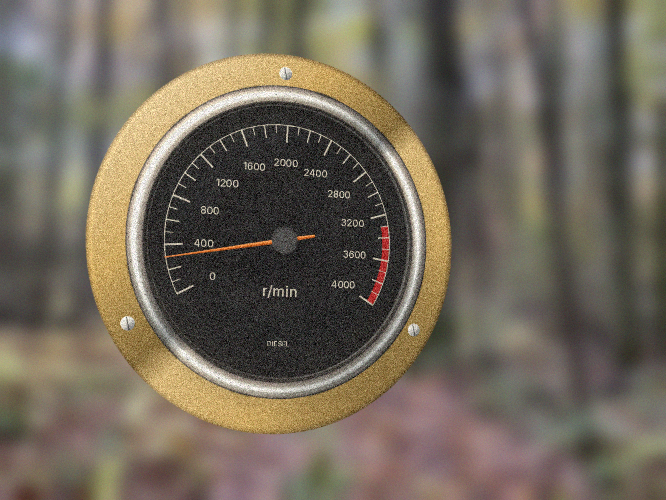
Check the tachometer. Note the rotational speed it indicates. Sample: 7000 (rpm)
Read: 300 (rpm)
